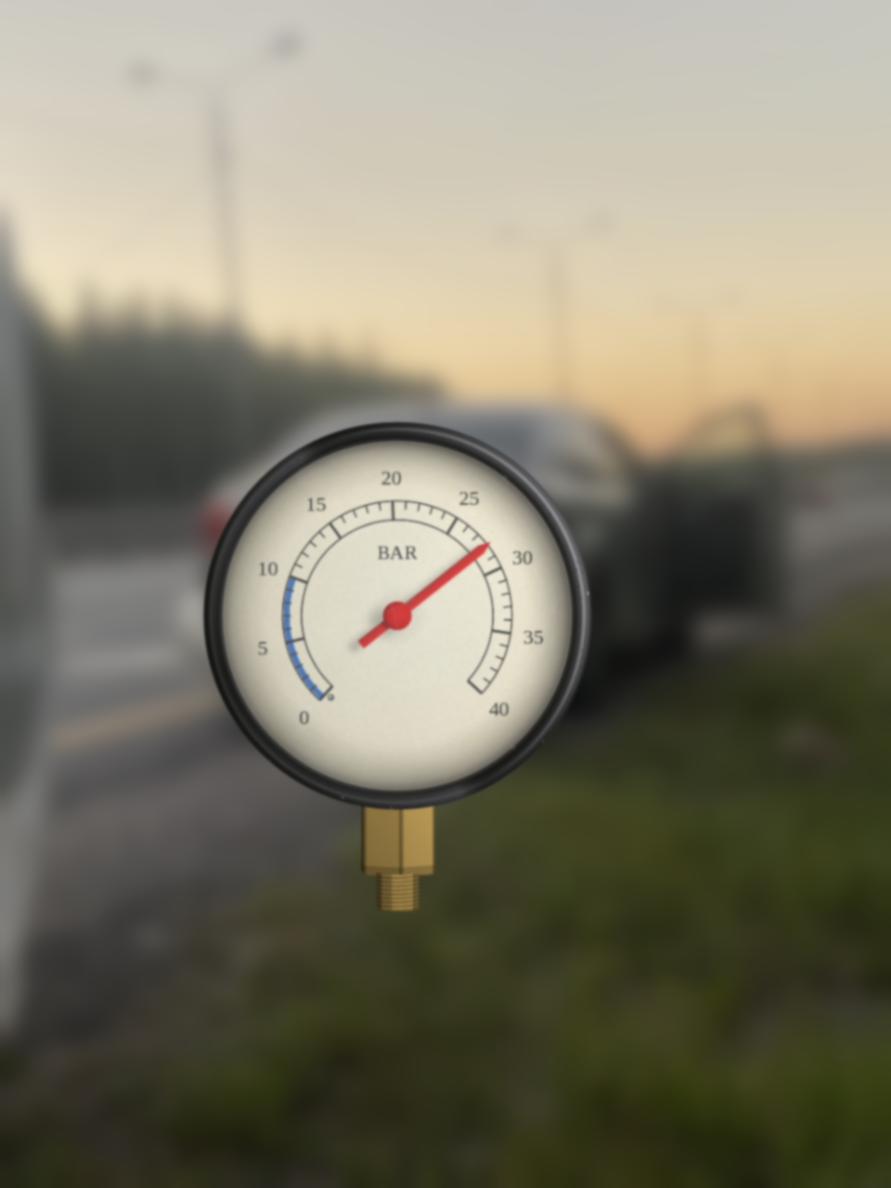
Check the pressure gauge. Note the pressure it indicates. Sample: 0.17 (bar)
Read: 28 (bar)
